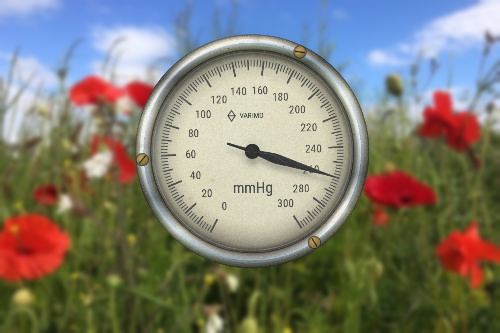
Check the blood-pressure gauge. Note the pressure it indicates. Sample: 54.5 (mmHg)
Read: 260 (mmHg)
